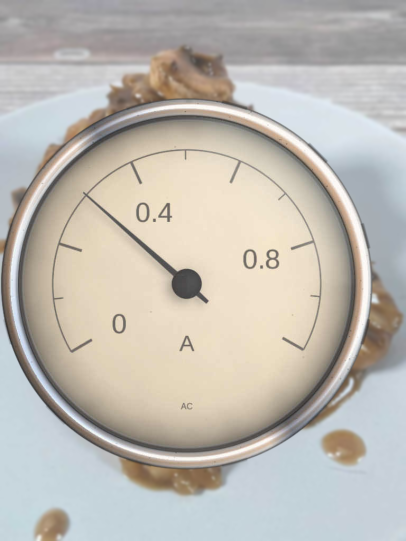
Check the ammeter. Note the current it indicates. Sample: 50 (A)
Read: 0.3 (A)
